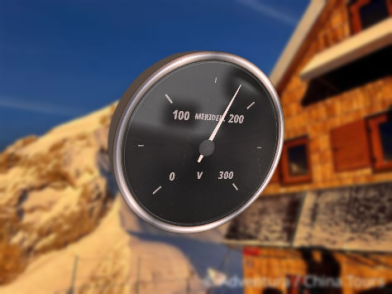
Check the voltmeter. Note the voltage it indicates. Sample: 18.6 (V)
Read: 175 (V)
